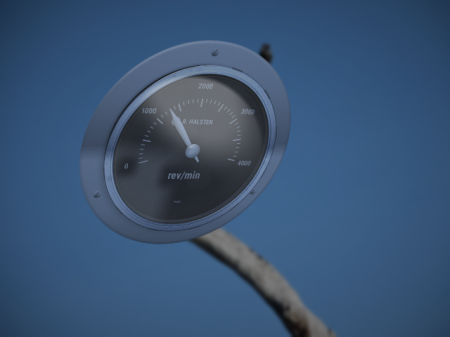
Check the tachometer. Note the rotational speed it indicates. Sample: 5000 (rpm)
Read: 1300 (rpm)
